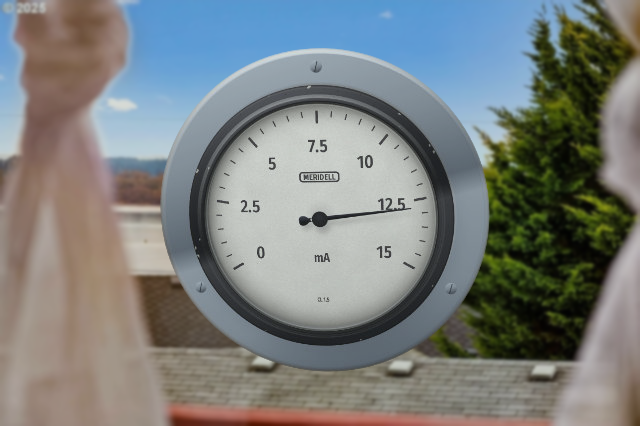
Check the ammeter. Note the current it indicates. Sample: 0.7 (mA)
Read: 12.75 (mA)
